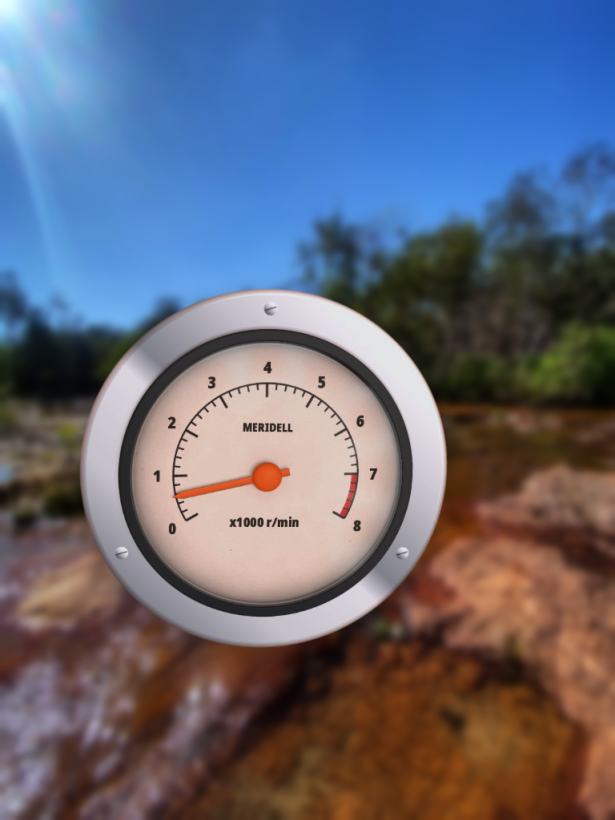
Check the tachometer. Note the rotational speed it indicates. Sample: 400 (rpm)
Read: 600 (rpm)
